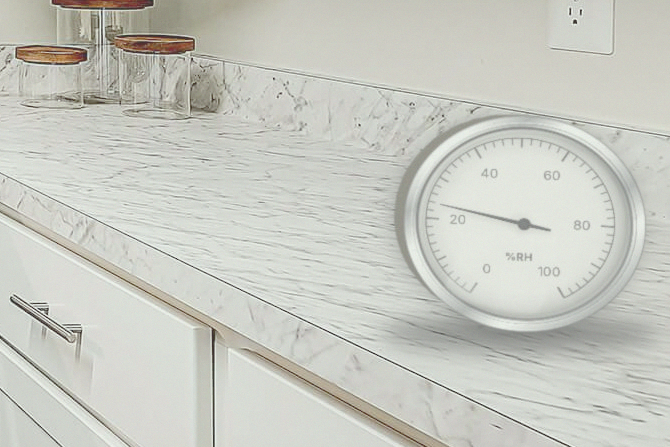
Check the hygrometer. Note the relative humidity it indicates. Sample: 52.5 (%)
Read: 24 (%)
